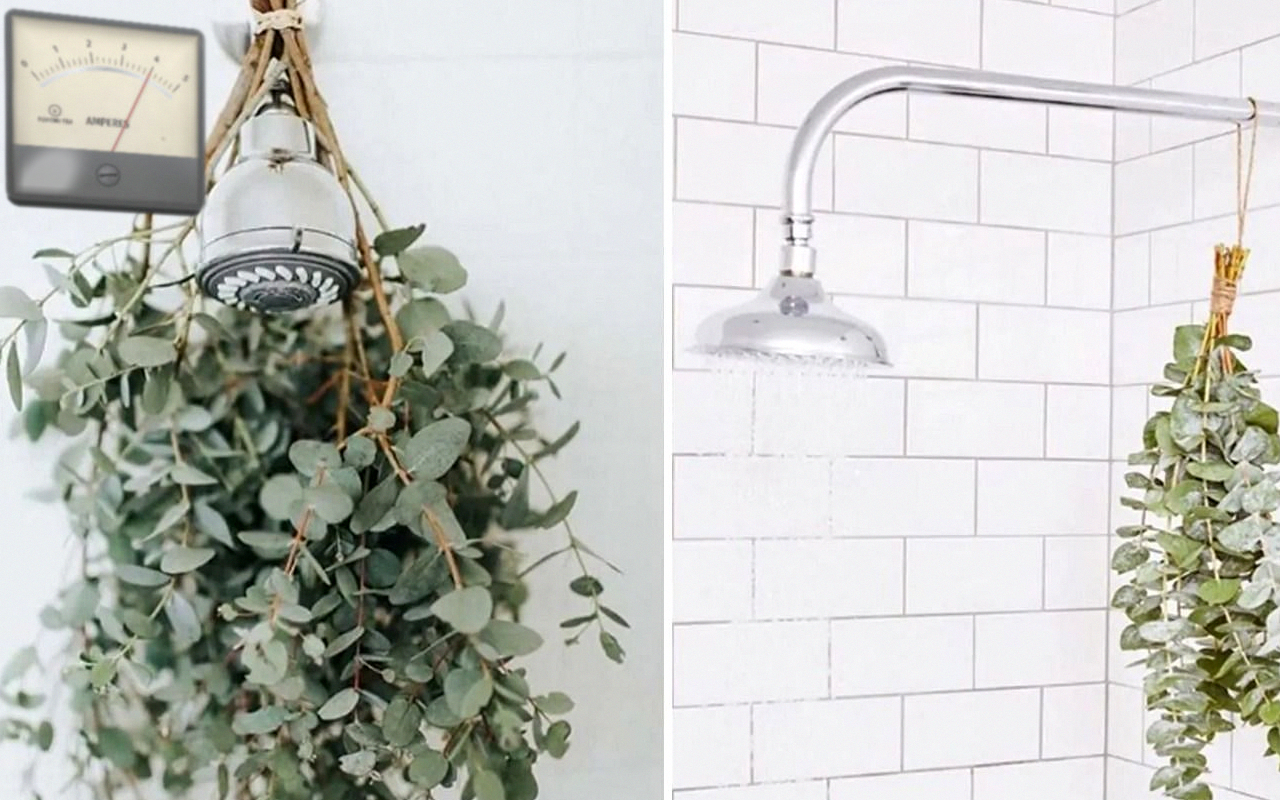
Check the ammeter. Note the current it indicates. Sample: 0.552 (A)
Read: 4 (A)
